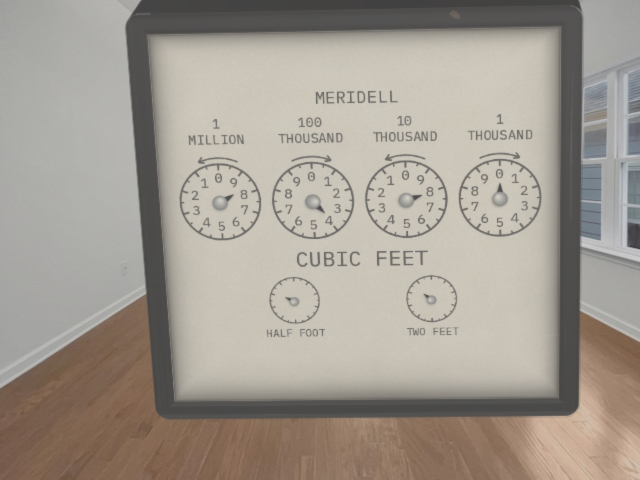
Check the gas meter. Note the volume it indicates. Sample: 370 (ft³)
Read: 838000 (ft³)
